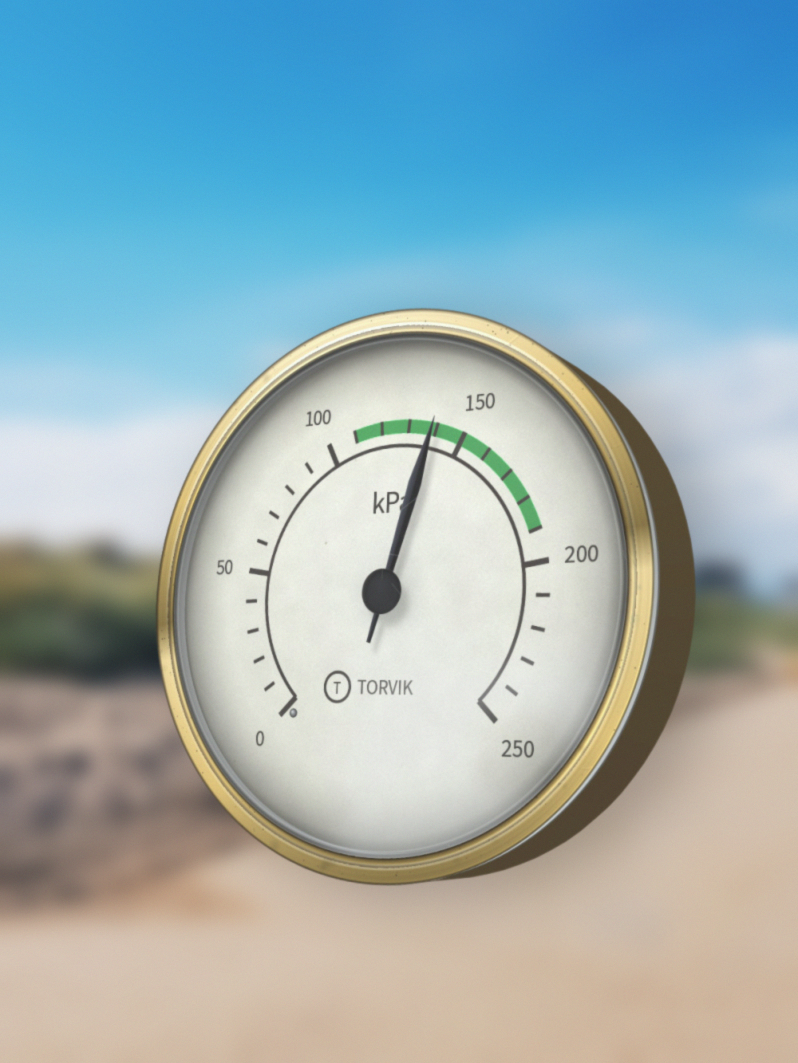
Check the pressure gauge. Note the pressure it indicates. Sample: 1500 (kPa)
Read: 140 (kPa)
